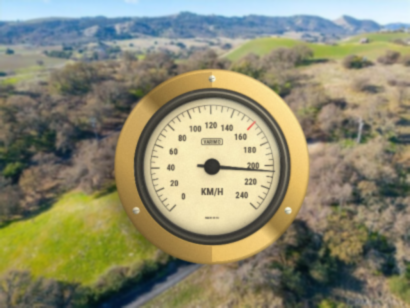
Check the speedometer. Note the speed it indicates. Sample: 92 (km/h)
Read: 205 (km/h)
